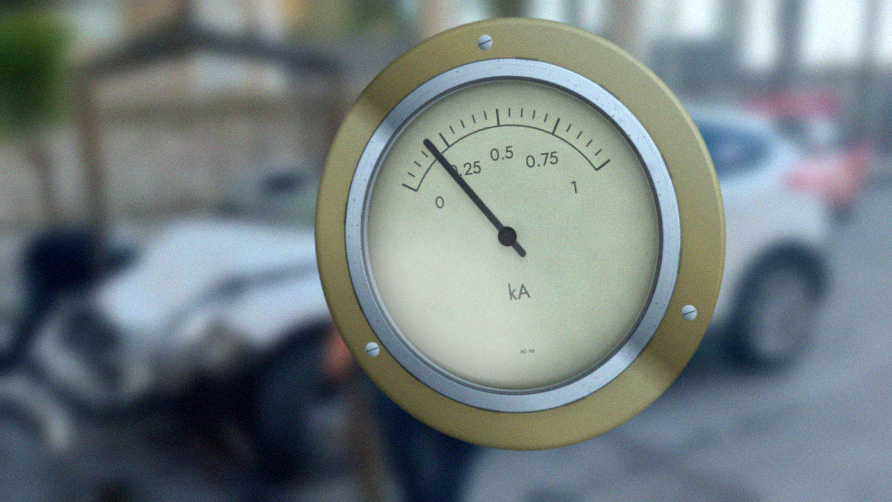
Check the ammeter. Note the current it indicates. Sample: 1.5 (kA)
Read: 0.2 (kA)
